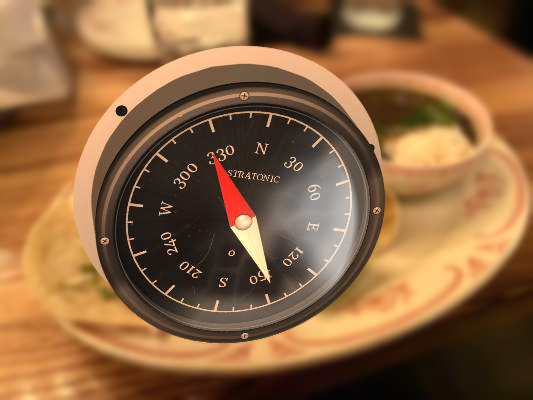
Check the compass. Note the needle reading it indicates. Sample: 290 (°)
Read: 325 (°)
